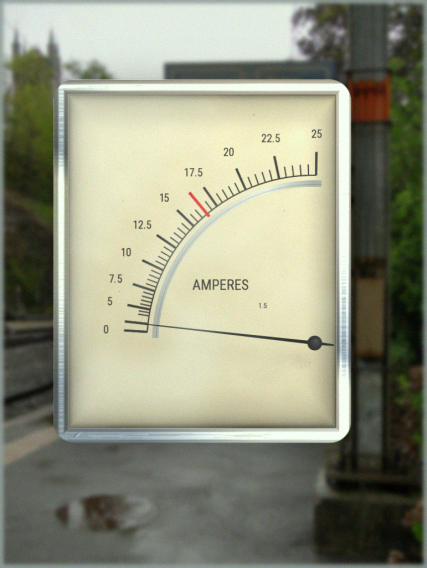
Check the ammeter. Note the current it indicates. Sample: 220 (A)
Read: 2.5 (A)
